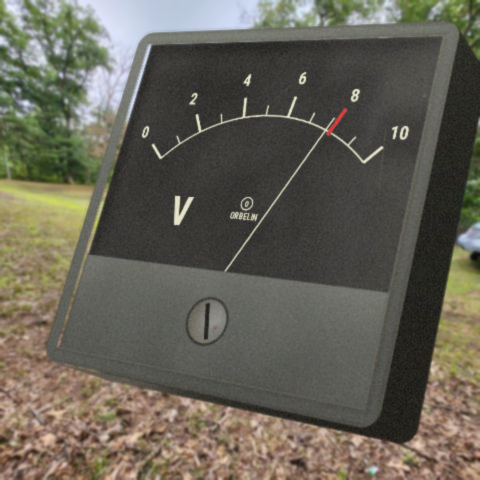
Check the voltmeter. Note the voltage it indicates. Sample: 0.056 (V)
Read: 8 (V)
